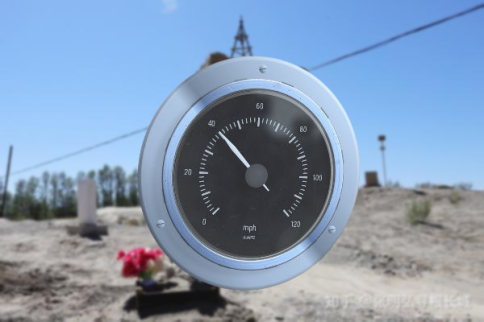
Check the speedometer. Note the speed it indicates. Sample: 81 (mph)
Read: 40 (mph)
